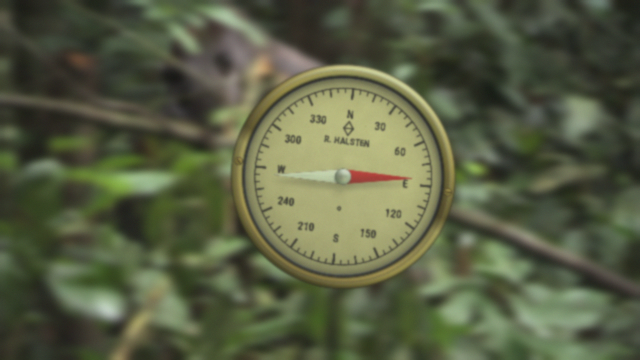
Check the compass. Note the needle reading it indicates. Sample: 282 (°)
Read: 85 (°)
